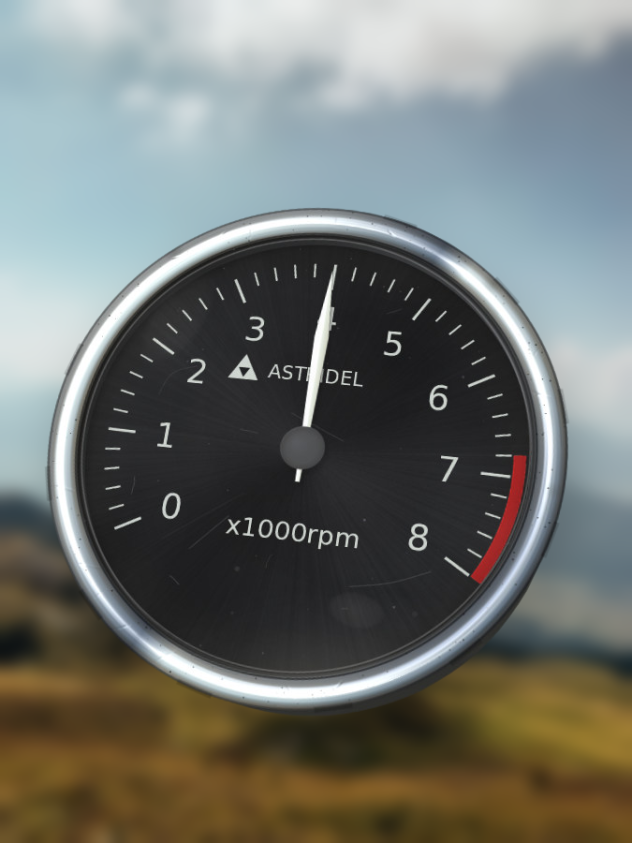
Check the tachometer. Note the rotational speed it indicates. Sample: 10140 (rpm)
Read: 4000 (rpm)
